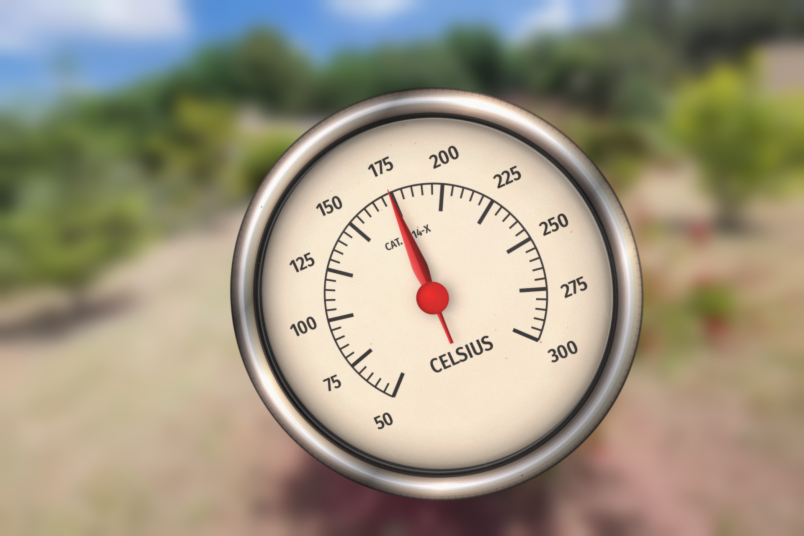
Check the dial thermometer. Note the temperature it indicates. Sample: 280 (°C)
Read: 175 (°C)
